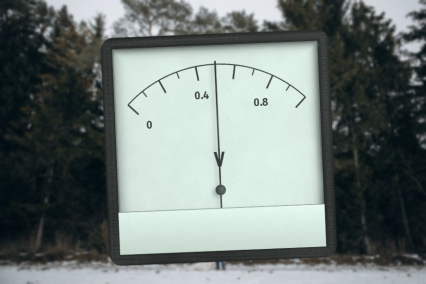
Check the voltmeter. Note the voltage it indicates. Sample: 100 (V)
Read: 0.5 (V)
